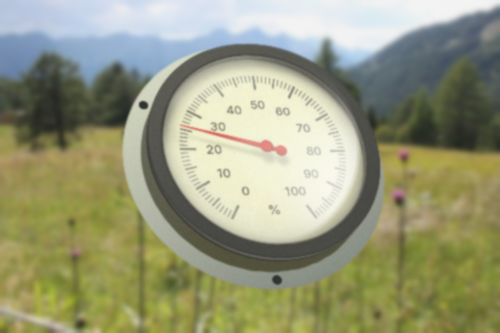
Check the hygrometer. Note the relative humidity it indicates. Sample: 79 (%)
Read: 25 (%)
